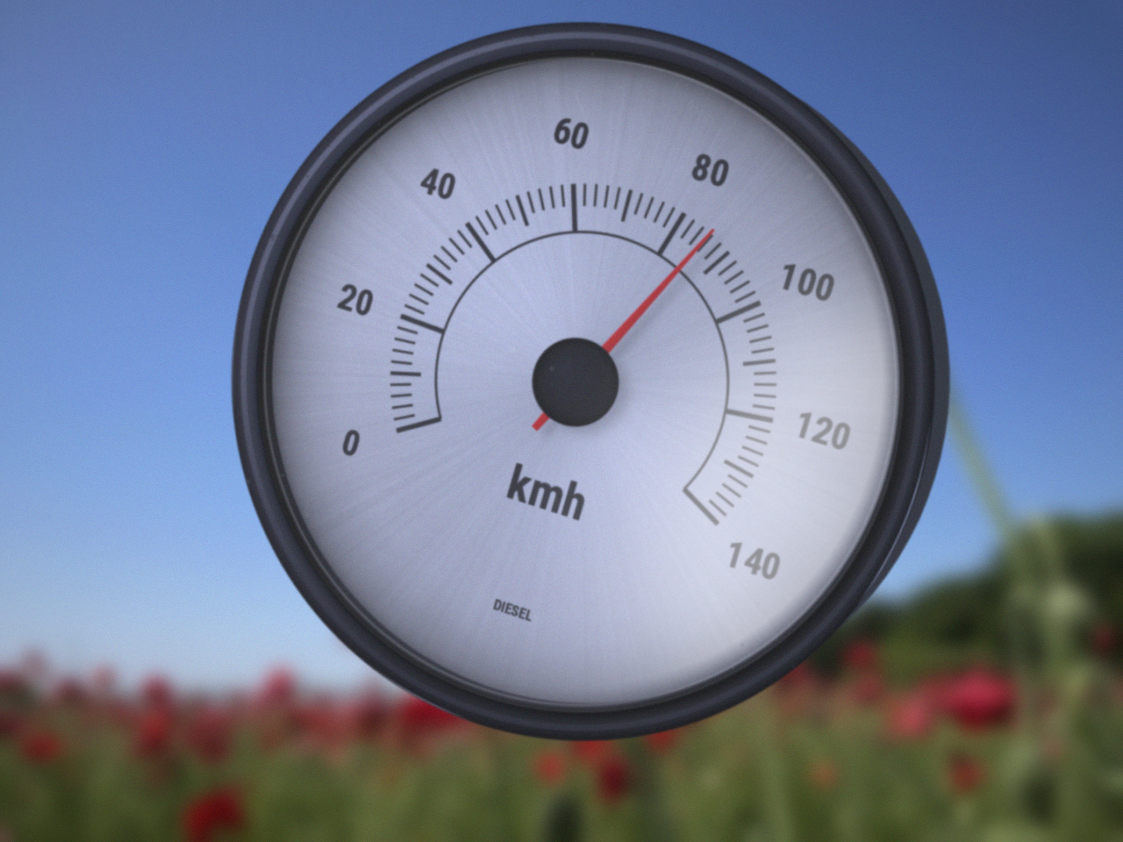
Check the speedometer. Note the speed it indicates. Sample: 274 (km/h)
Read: 86 (km/h)
